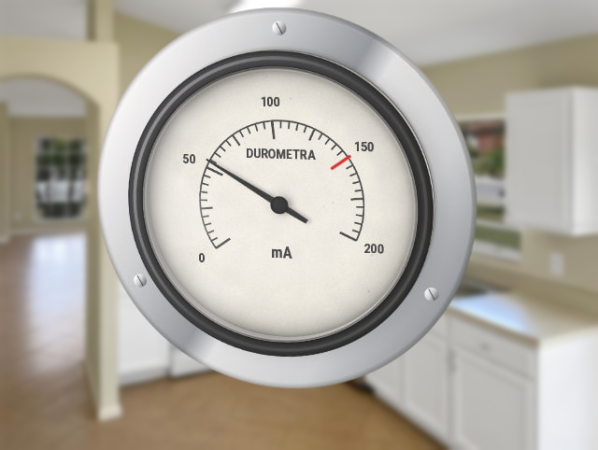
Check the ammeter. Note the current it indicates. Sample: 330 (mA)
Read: 55 (mA)
